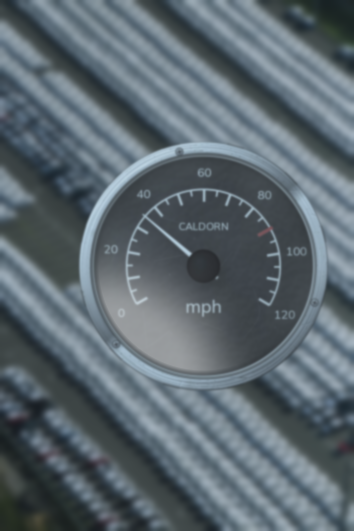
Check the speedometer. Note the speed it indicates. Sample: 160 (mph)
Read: 35 (mph)
